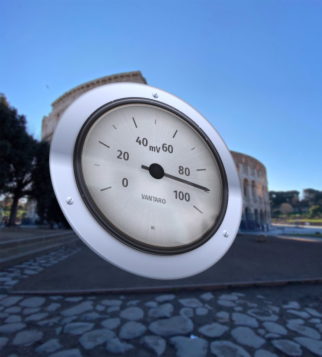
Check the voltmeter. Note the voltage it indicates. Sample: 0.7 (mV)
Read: 90 (mV)
